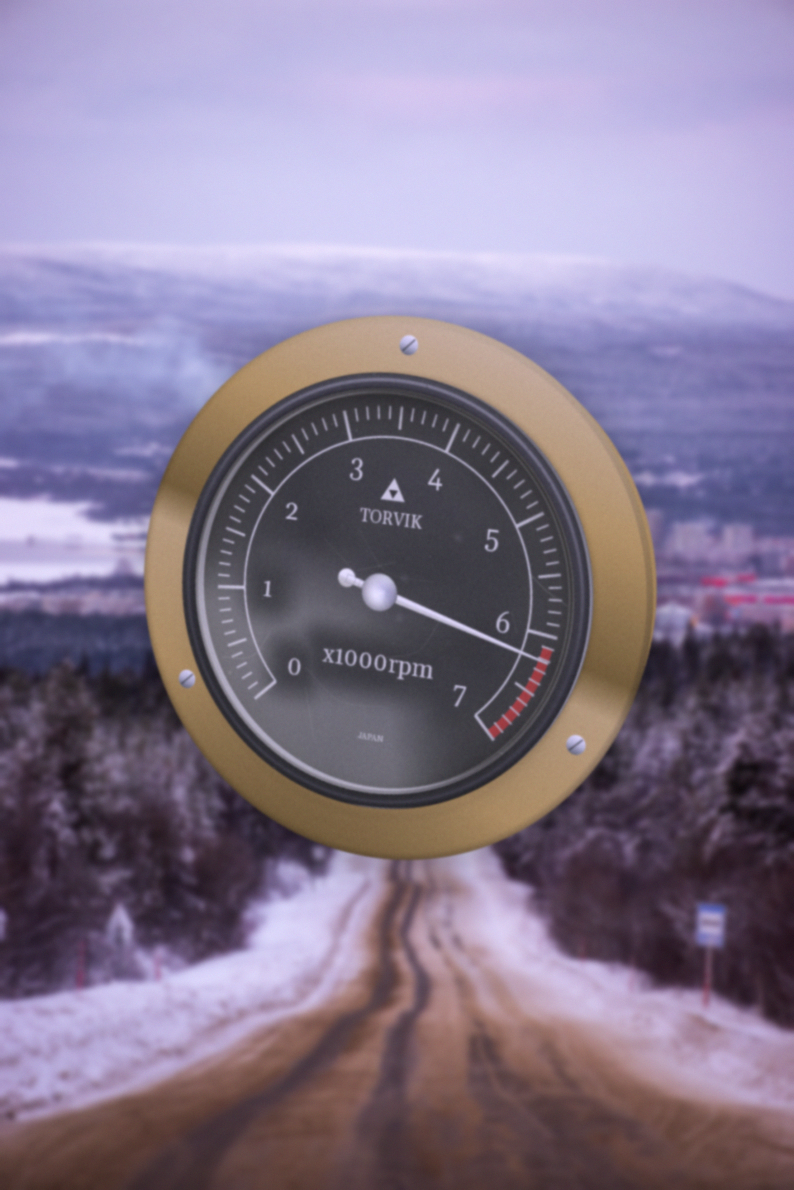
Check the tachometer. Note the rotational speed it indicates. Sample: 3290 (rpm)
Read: 6200 (rpm)
